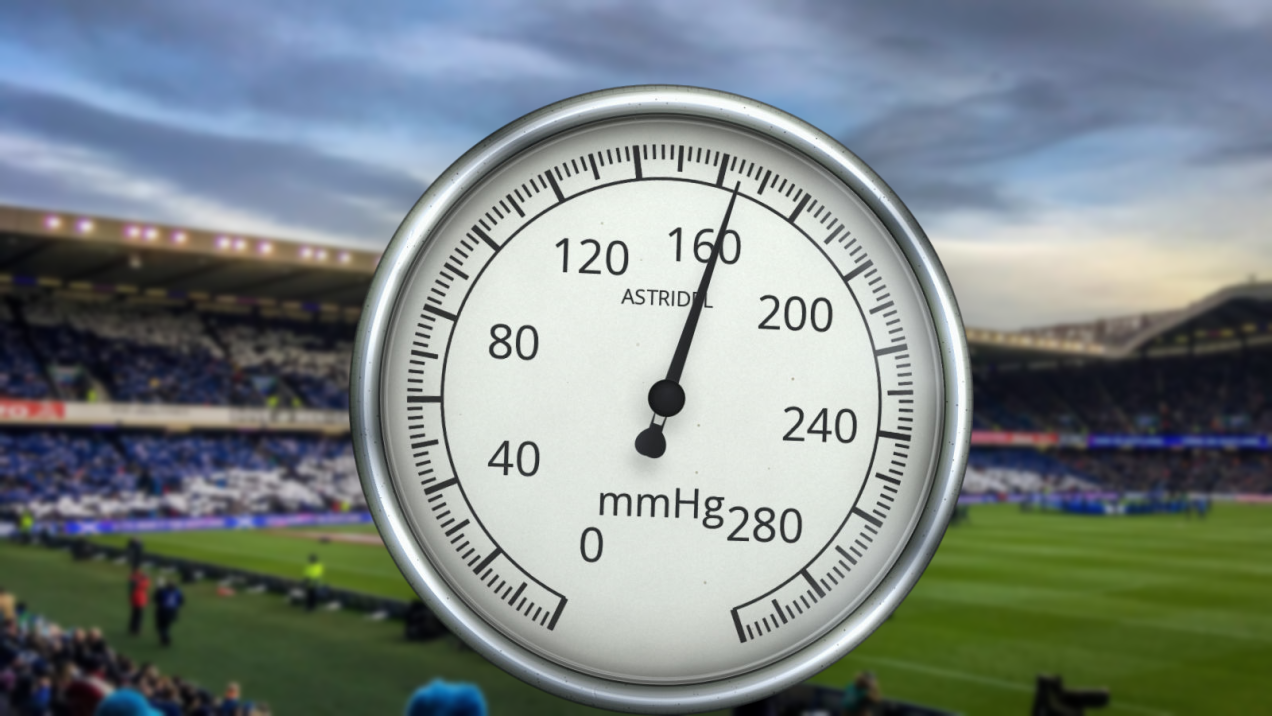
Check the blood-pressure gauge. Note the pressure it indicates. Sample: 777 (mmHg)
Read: 164 (mmHg)
